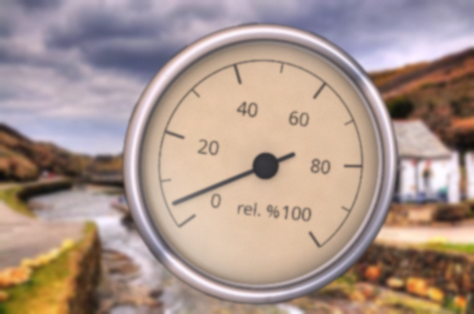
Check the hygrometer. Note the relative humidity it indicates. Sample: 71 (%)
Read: 5 (%)
